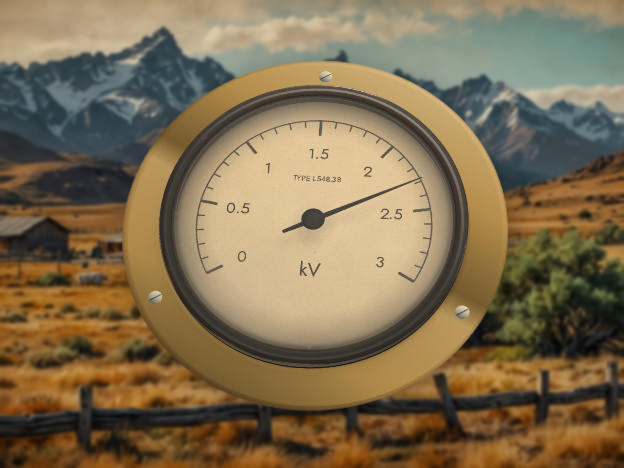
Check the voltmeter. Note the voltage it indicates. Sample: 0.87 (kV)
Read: 2.3 (kV)
